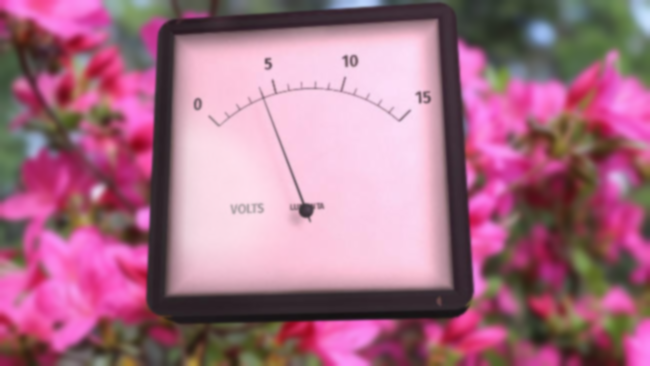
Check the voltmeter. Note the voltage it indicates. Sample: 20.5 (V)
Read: 4 (V)
